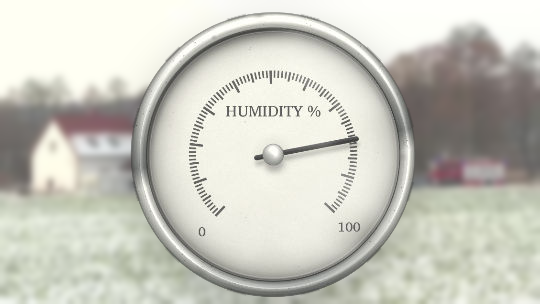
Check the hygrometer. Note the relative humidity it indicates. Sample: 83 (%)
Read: 80 (%)
